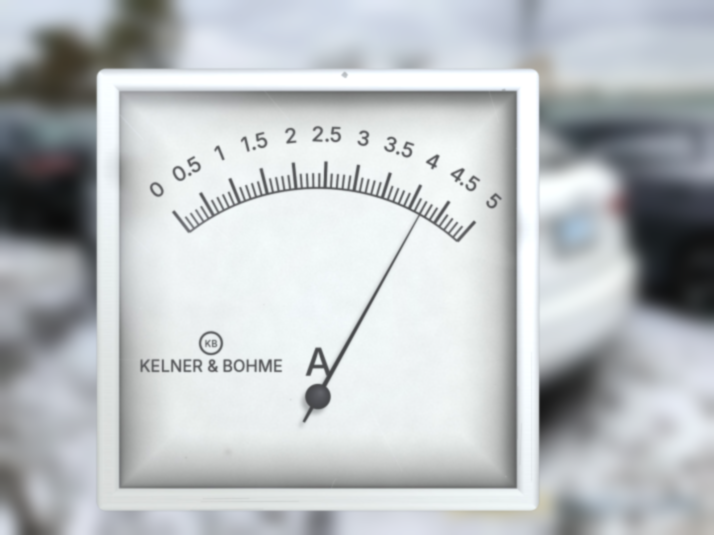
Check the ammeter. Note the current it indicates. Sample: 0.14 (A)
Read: 4.2 (A)
